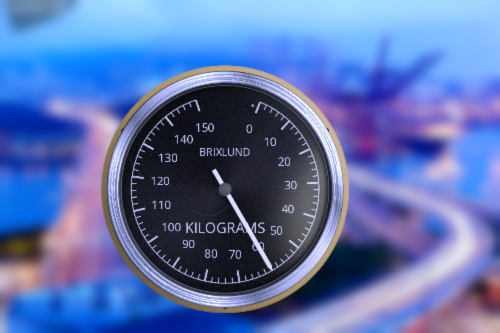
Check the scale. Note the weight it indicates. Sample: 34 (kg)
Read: 60 (kg)
